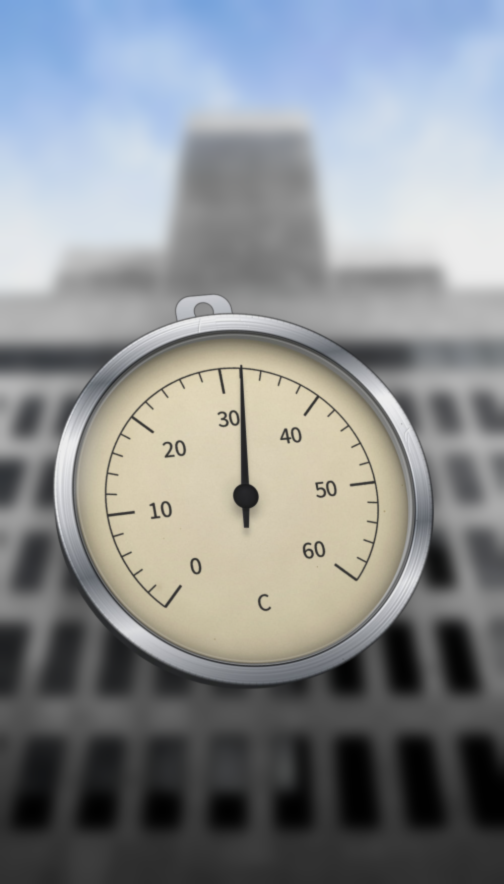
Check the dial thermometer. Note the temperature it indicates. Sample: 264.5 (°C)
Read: 32 (°C)
